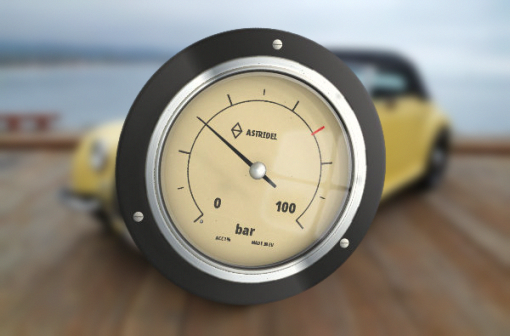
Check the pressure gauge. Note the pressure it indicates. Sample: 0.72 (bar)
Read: 30 (bar)
